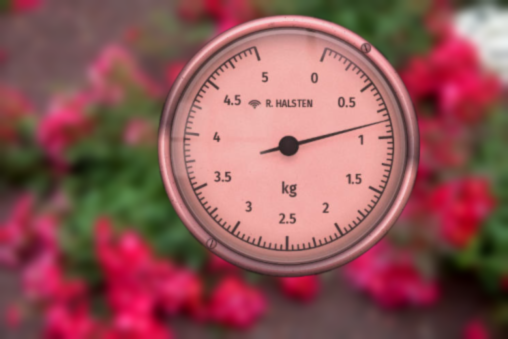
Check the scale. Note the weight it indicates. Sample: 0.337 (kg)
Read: 0.85 (kg)
